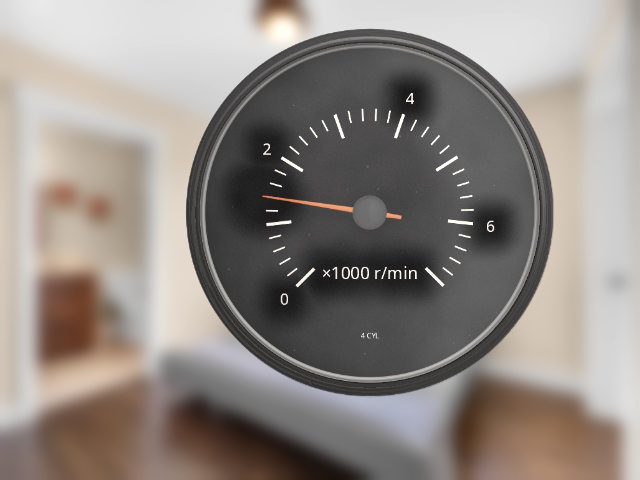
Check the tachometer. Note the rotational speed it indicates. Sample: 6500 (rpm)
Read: 1400 (rpm)
